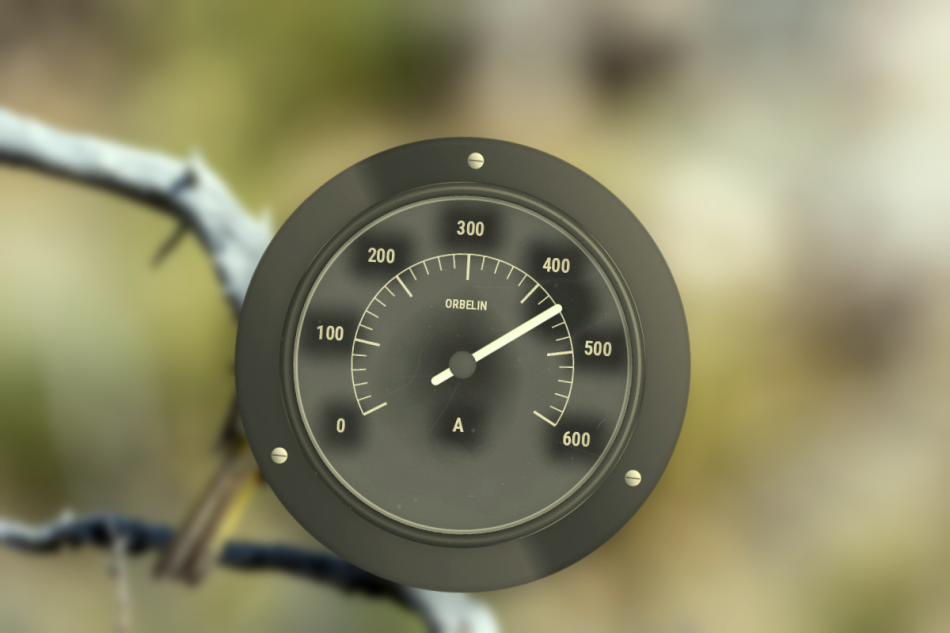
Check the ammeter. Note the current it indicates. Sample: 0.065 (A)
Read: 440 (A)
